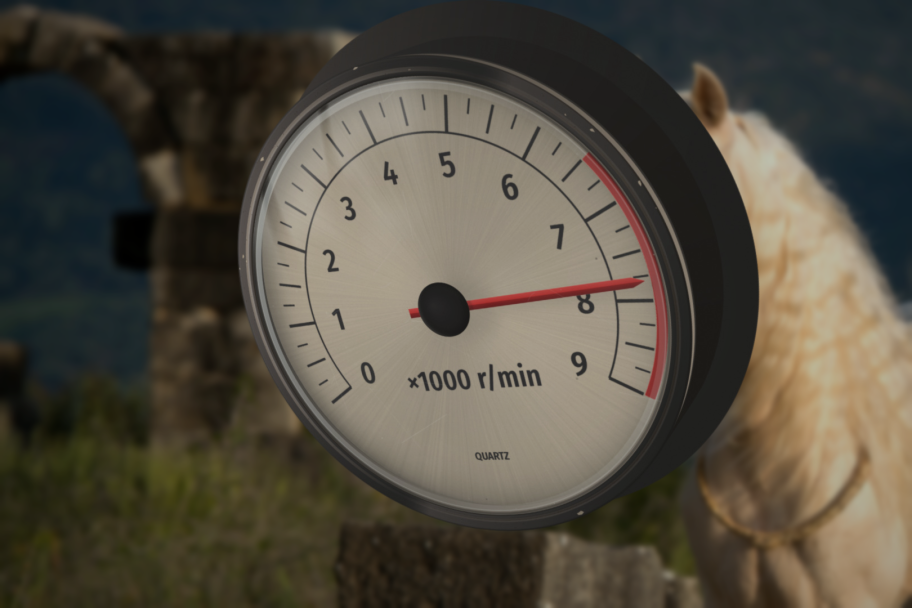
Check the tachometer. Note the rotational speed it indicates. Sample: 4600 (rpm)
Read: 7750 (rpm)
